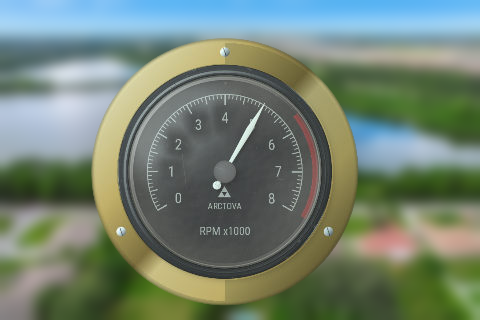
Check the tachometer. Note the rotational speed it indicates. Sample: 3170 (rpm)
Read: 5000 (rpm)
